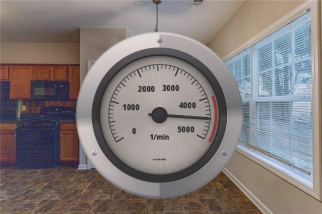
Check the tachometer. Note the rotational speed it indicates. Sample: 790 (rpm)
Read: 4500 (rpm)
